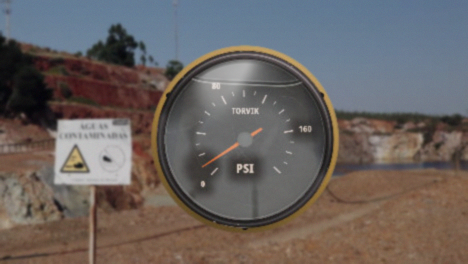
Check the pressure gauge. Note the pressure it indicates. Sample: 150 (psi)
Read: 10 (psi)
